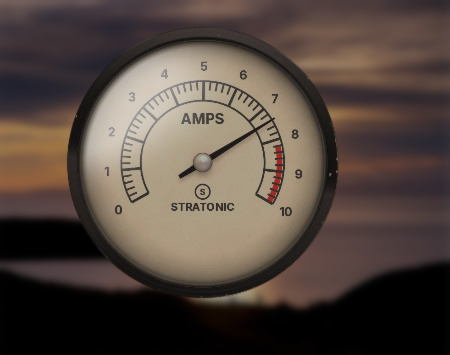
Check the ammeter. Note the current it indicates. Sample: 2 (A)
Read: 7.4 (A)
